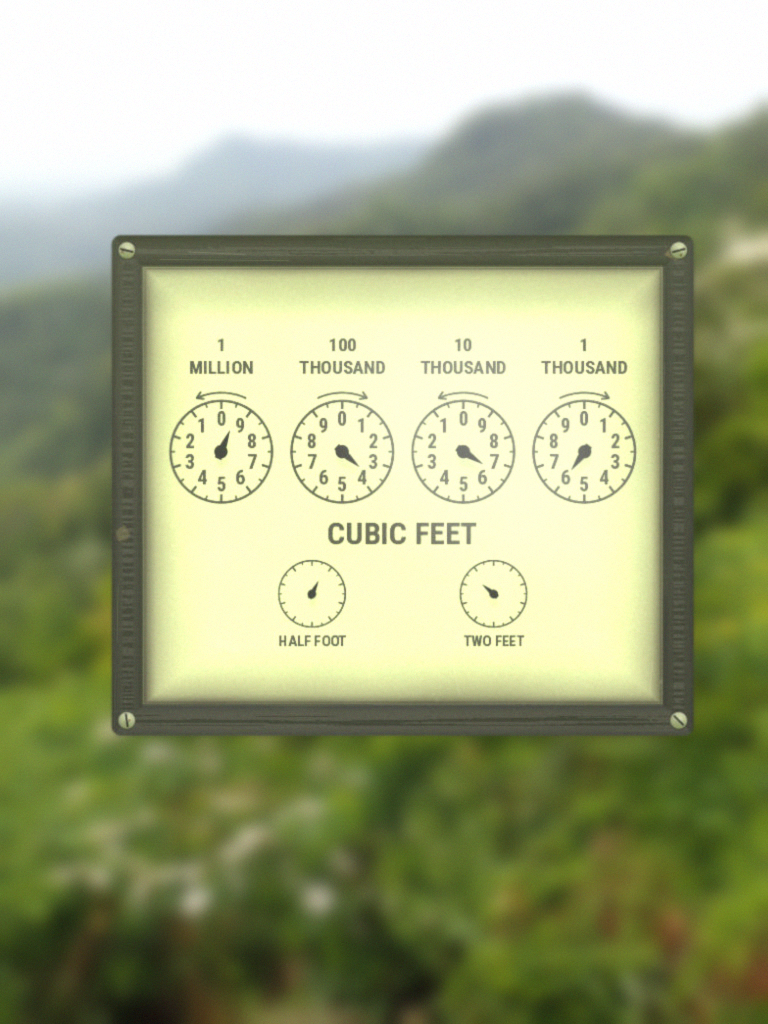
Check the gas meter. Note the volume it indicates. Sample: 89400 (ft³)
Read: 936600 (ft³)
